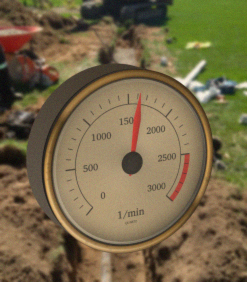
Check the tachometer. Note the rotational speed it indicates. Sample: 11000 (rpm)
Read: 1600 (rpm)
